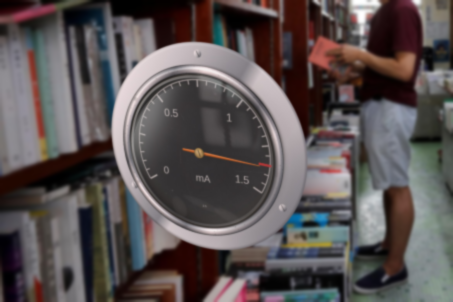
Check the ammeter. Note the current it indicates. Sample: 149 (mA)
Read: 1.35 (mA)
